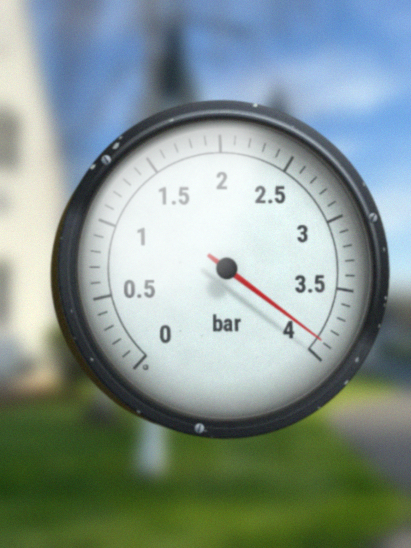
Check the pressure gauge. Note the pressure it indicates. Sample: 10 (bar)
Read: 3.9 (bar)
